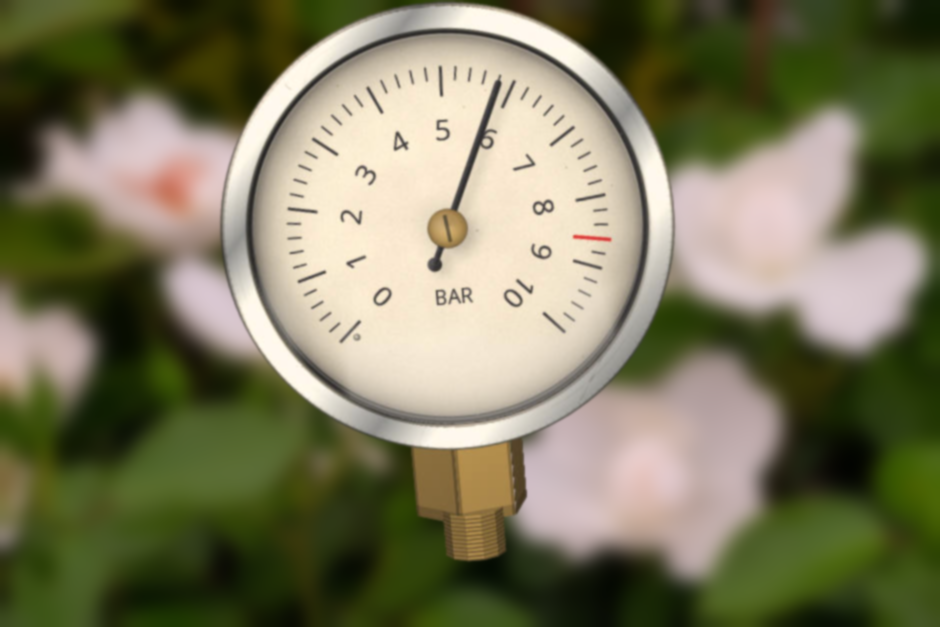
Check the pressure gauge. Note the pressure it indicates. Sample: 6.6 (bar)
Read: 5.8 (bar)
